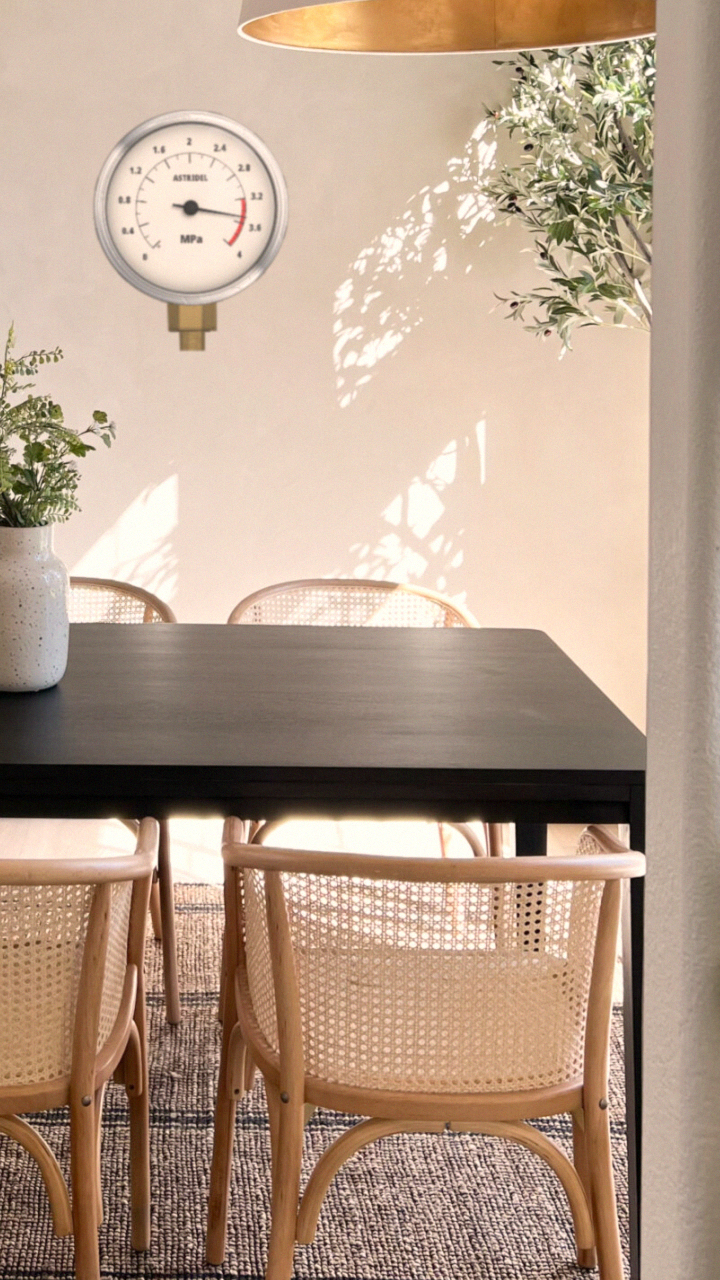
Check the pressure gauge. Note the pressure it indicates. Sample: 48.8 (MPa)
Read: 3.5 (MPa)
